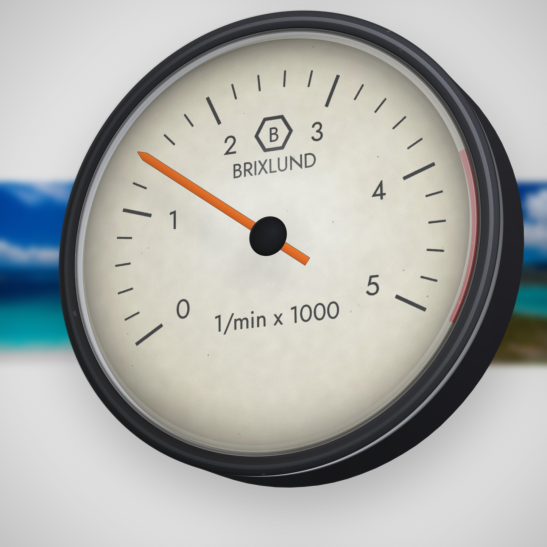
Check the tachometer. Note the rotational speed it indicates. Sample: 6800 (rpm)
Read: 1400 (rpm)
